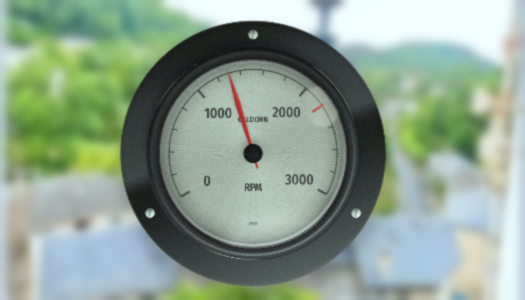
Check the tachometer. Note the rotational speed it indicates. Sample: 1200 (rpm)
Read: 1300 (rpm)
